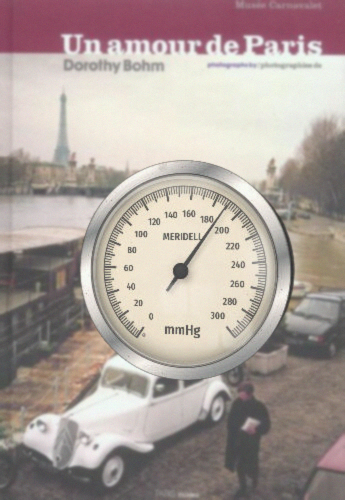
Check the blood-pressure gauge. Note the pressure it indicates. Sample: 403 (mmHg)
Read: 190 (mmHg)
